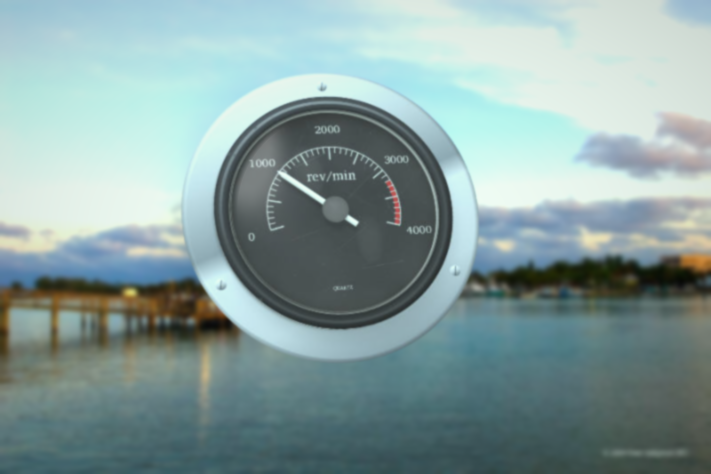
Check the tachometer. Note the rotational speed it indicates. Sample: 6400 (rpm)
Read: 1000 (rpm)
